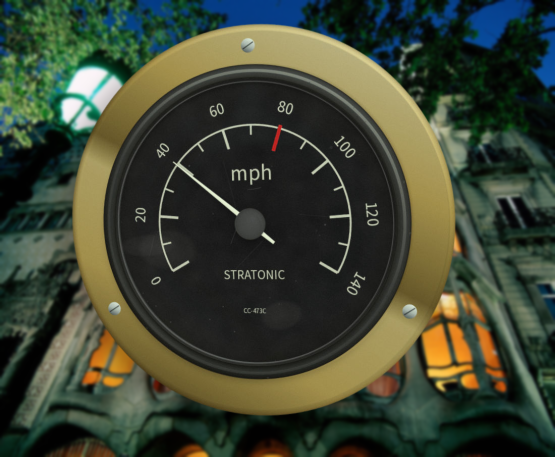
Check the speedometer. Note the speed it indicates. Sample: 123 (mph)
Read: 40 (mph)
